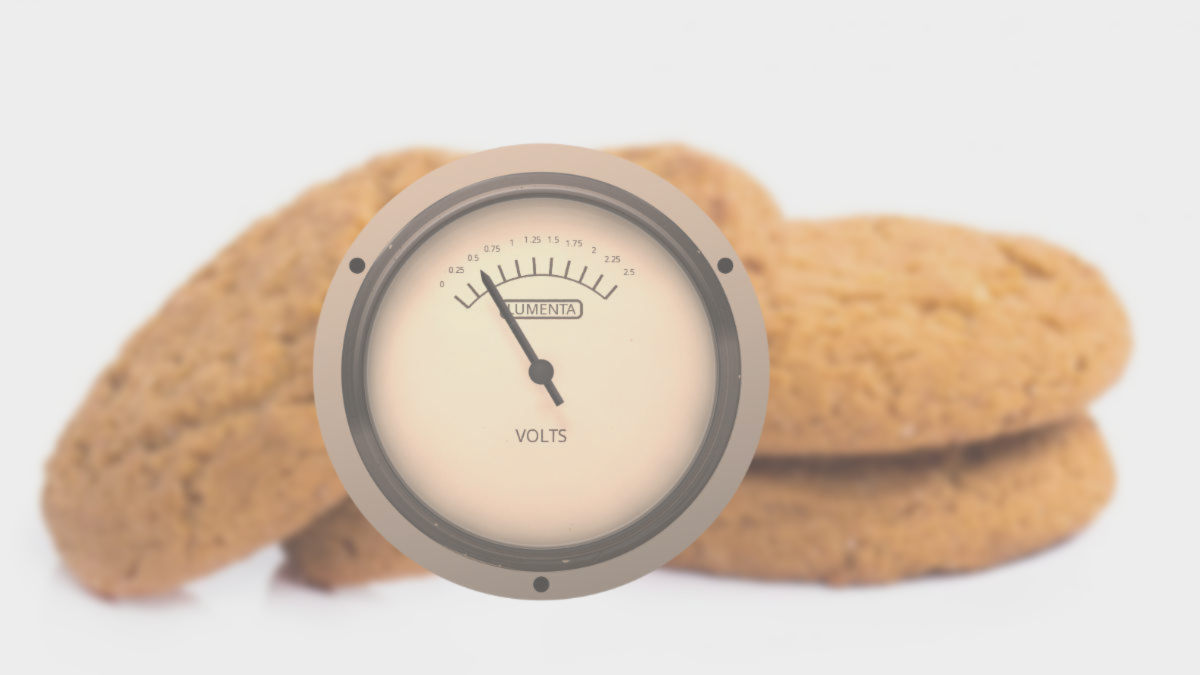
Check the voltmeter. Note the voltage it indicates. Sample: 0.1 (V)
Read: 0.5 (V)
